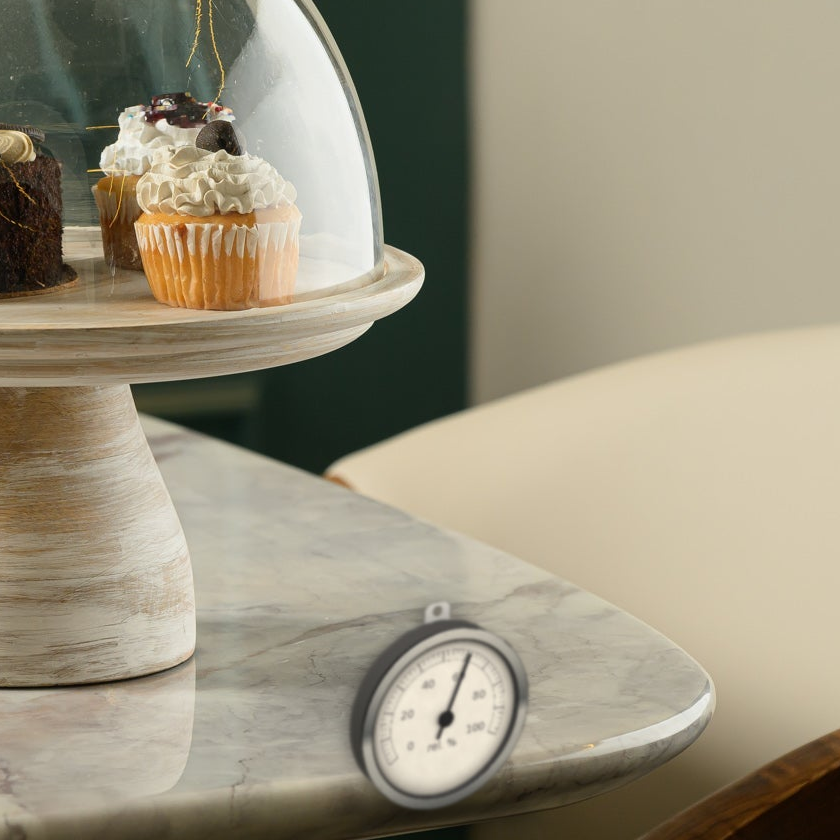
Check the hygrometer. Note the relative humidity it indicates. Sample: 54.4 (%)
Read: 60 (%)
